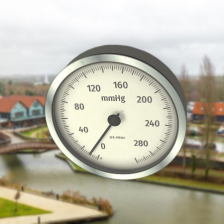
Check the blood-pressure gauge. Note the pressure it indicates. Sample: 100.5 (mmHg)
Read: 10 (mmHg)
